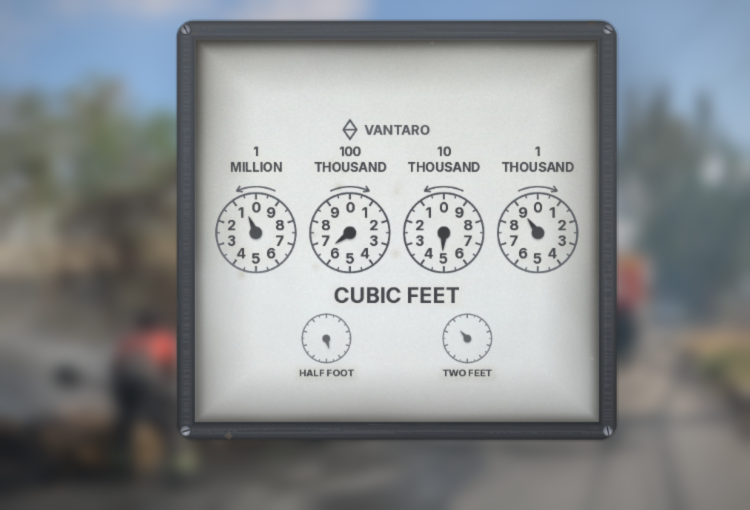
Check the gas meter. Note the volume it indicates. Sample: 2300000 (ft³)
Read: 64900 (ft³)
